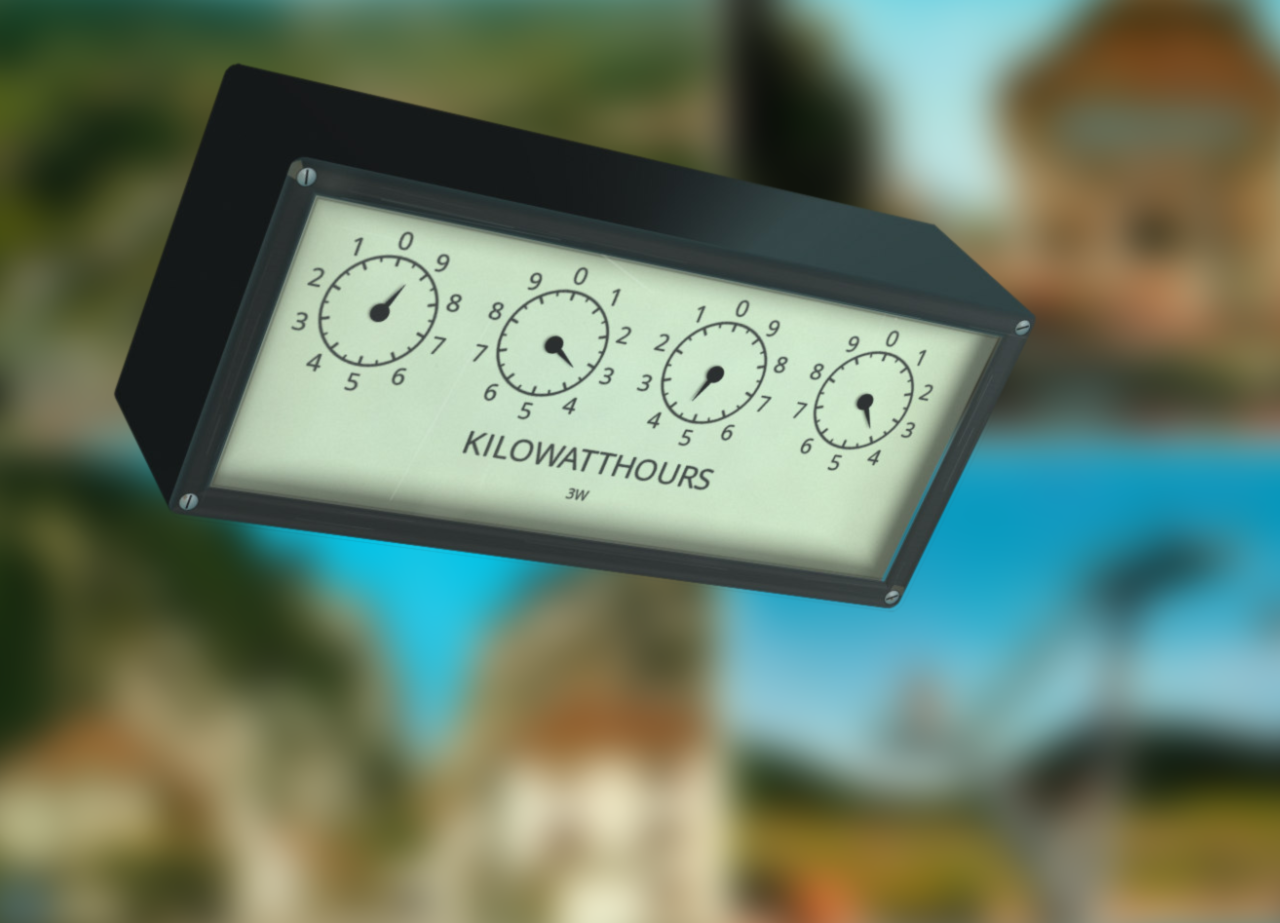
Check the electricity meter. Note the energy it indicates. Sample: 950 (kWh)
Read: 9344 (kWh)
